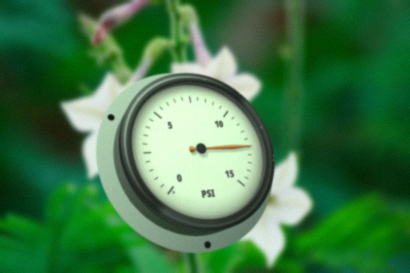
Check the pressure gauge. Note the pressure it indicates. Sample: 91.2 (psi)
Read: 12.5 (psi)
